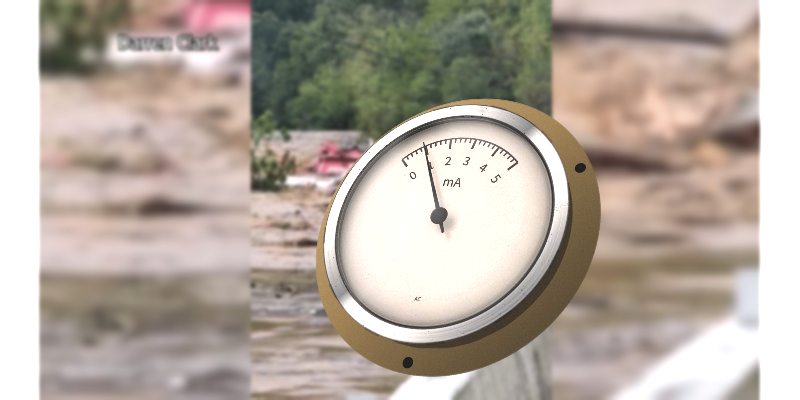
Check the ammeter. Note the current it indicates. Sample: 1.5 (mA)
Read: 1 (mA)
